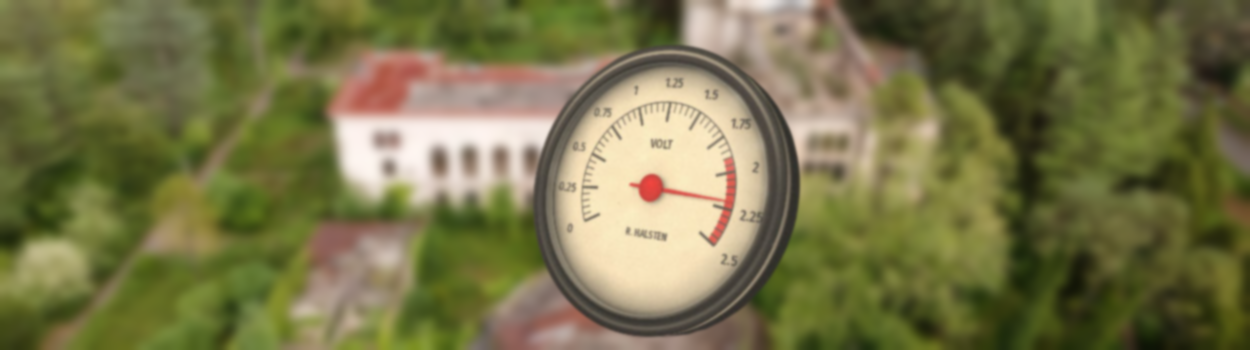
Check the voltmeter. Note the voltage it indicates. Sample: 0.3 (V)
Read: 2.2 (V)
